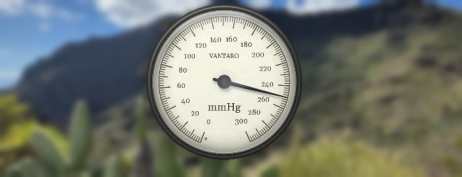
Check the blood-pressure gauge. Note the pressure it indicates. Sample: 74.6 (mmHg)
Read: 250 (mmHg)
